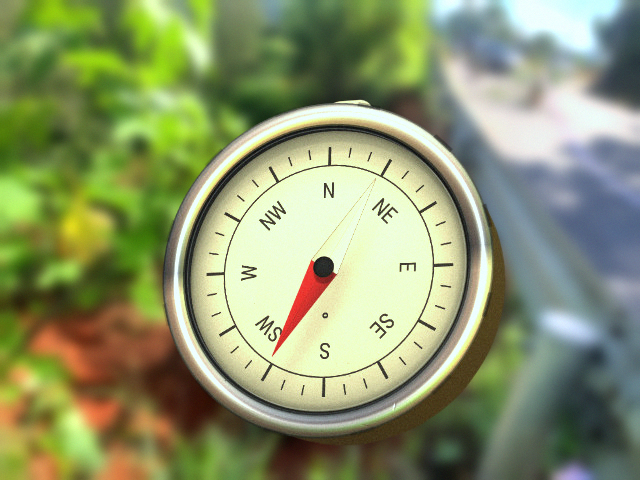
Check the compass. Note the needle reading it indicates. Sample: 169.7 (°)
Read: 210 (°)
